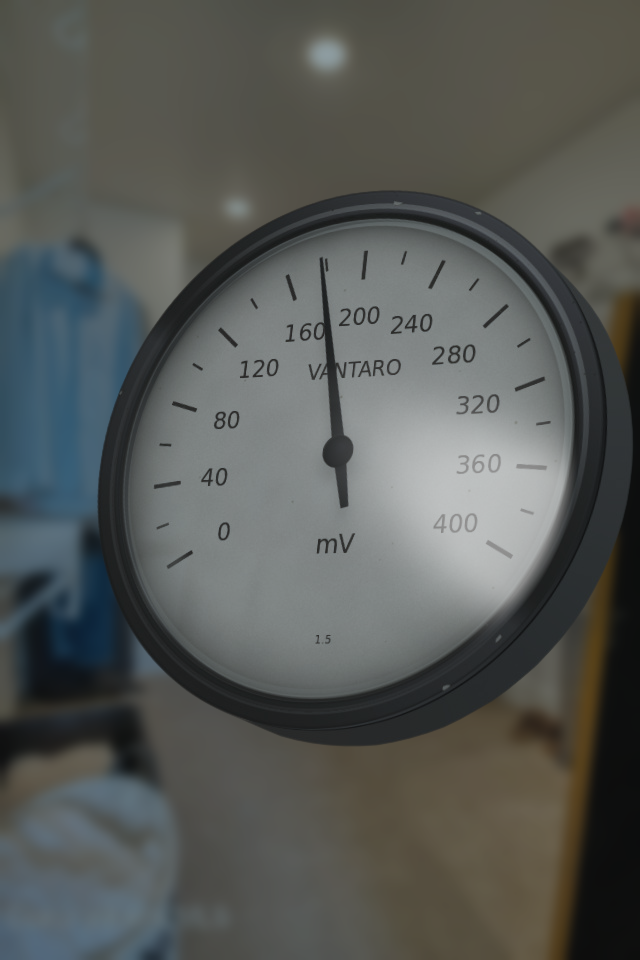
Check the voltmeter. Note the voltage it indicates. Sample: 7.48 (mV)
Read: 180 (mV)
